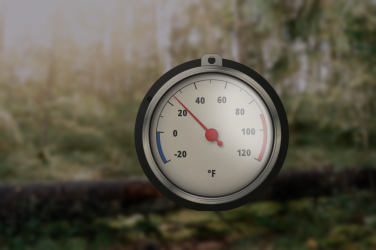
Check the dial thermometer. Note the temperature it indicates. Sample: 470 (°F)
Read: 25 (°F)
